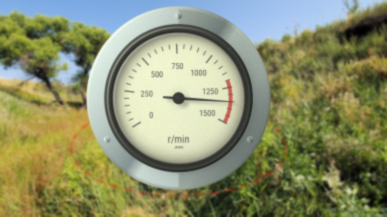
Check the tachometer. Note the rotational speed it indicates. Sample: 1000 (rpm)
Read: 1350 (rpm)
